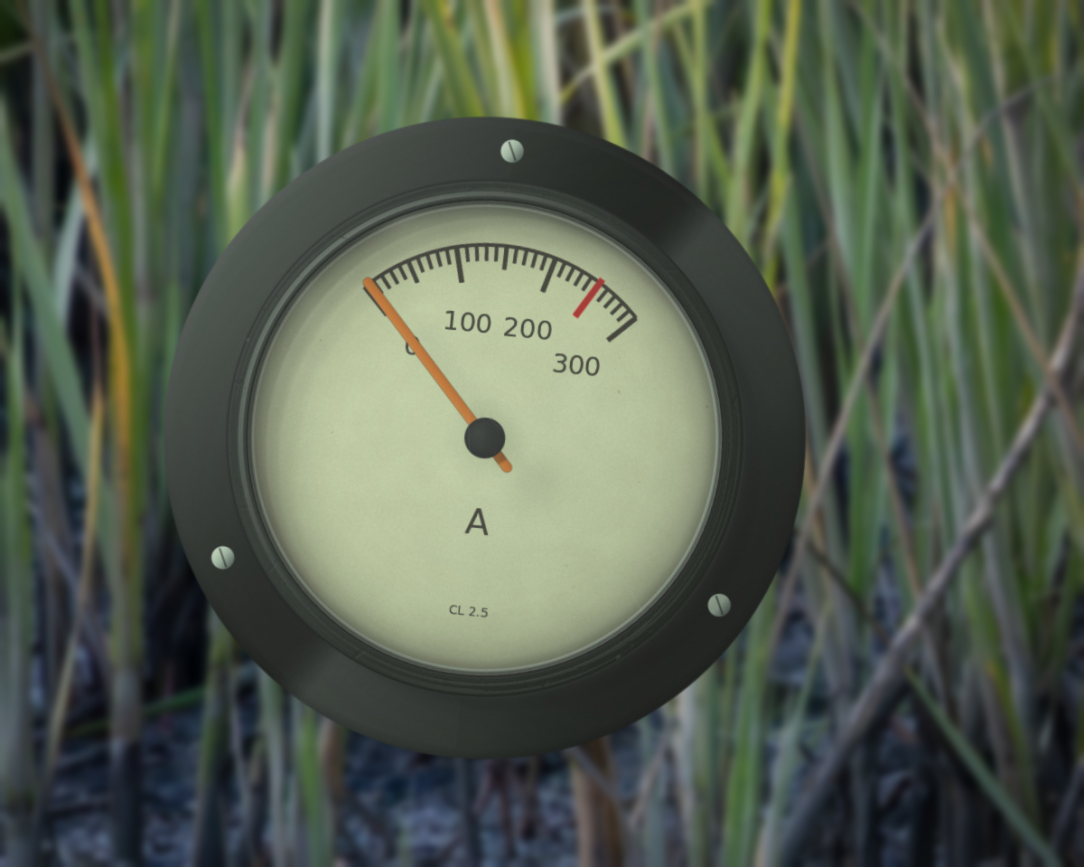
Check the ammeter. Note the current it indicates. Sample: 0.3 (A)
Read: 5 (A)
